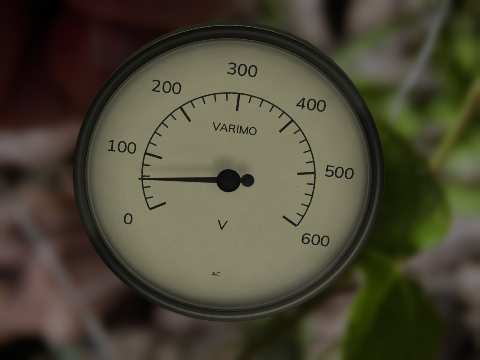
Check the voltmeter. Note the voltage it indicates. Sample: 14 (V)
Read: 60 (V)
